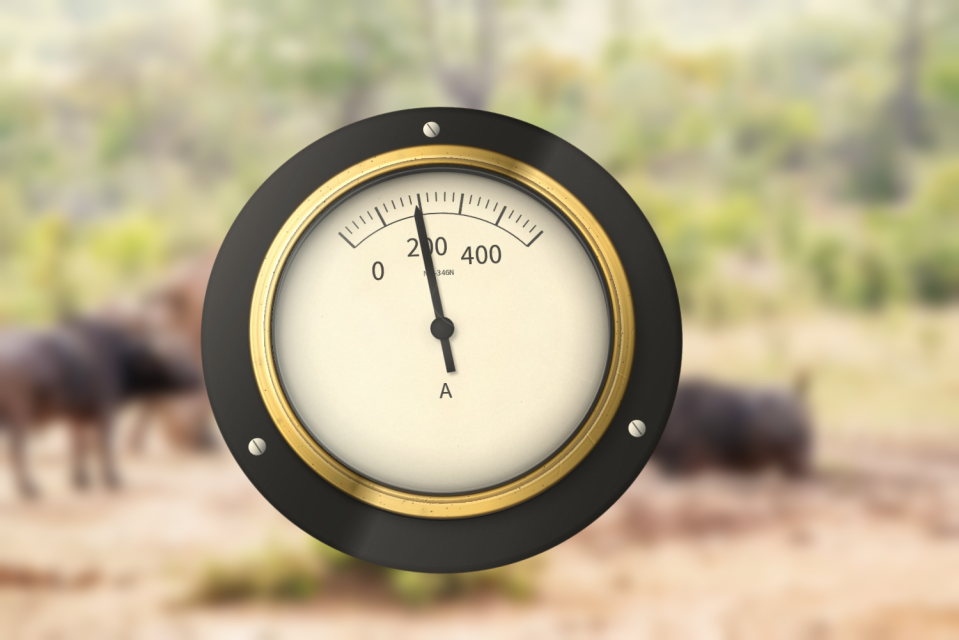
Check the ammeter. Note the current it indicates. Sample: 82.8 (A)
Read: 190 (A)
